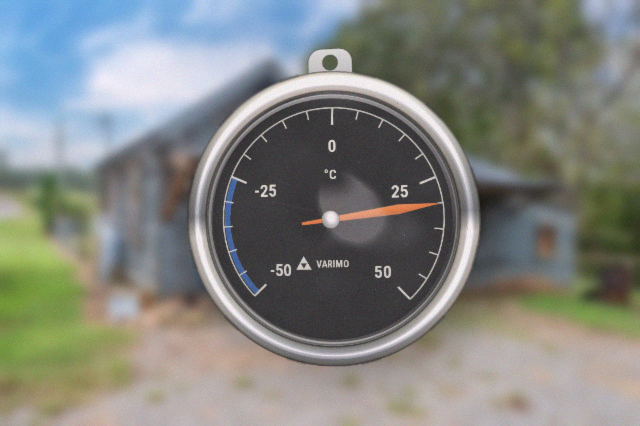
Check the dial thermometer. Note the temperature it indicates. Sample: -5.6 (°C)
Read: 30 (°C)
